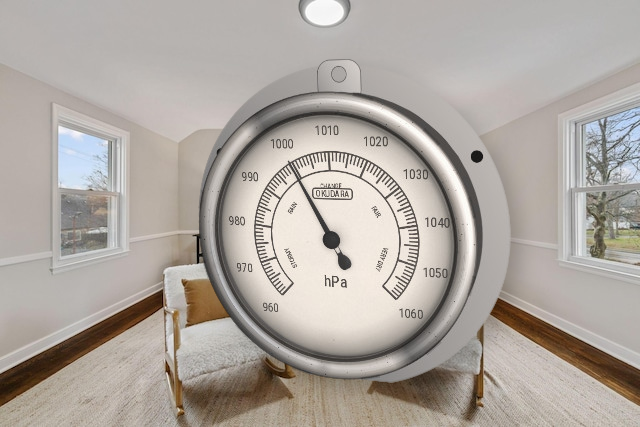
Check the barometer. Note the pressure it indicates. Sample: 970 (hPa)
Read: 1000 (hPa)
